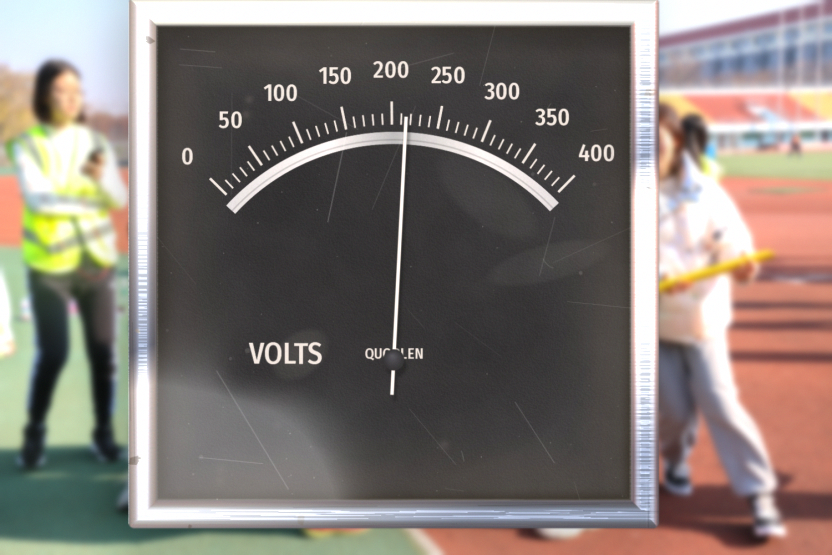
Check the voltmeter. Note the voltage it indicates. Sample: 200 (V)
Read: 215 (V)
